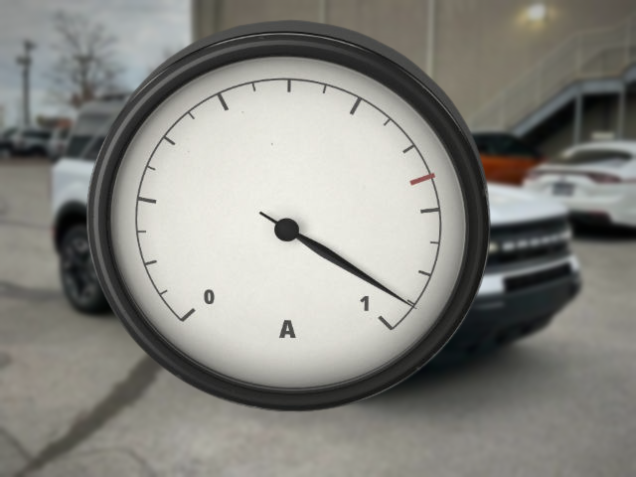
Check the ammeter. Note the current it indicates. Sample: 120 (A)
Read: 0.95 (A)
